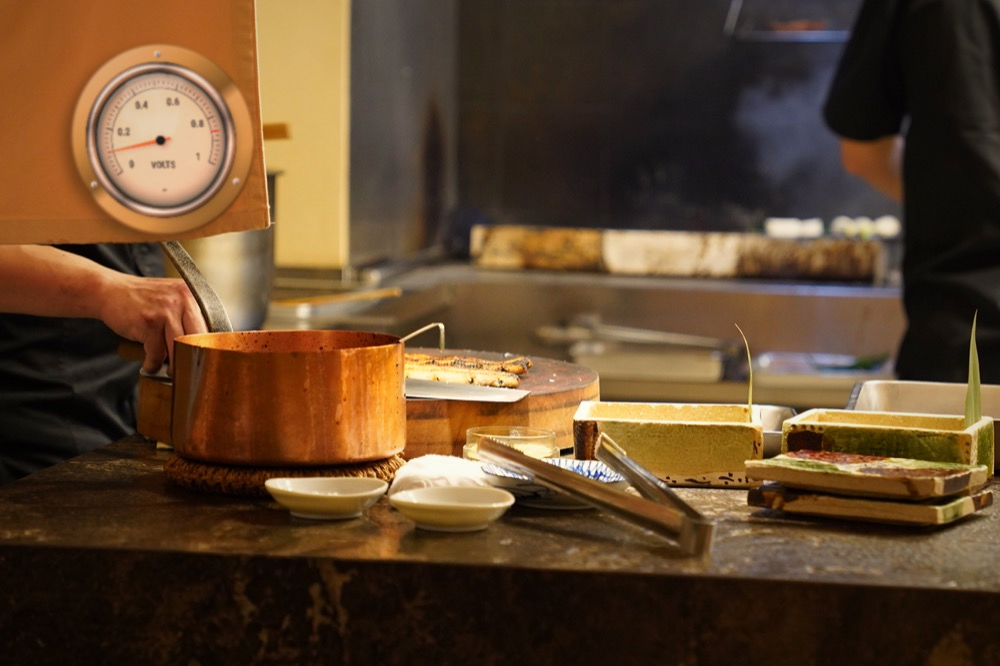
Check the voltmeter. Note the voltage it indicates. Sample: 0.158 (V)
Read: 0.1 (V)
